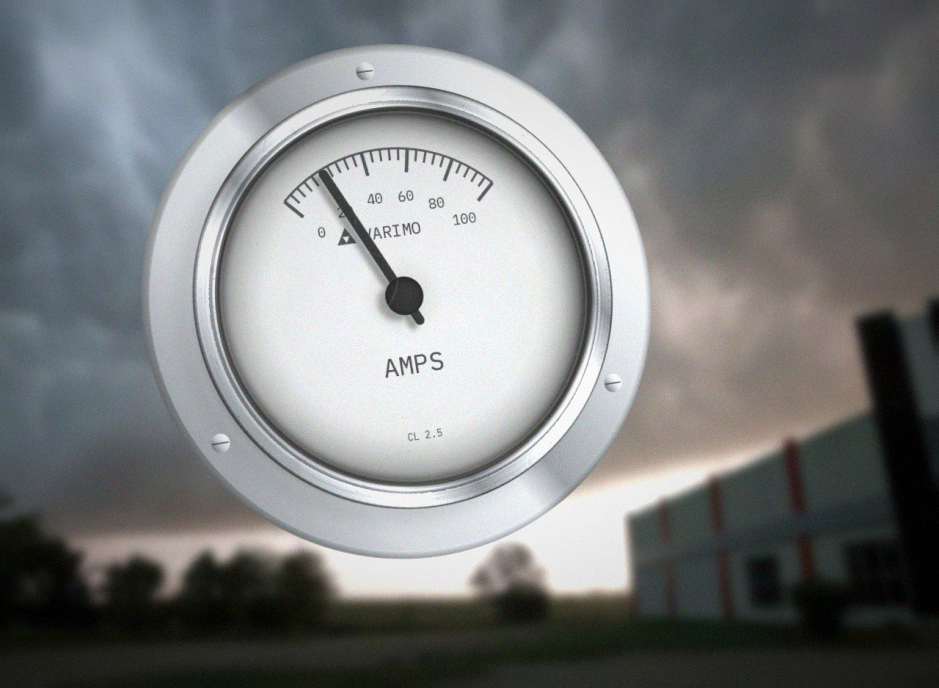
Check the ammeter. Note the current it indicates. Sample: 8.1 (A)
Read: 20 (A)
